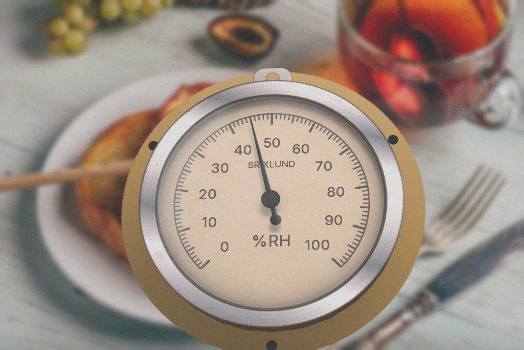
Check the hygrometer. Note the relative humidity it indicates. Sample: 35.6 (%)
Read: 45 (%)
